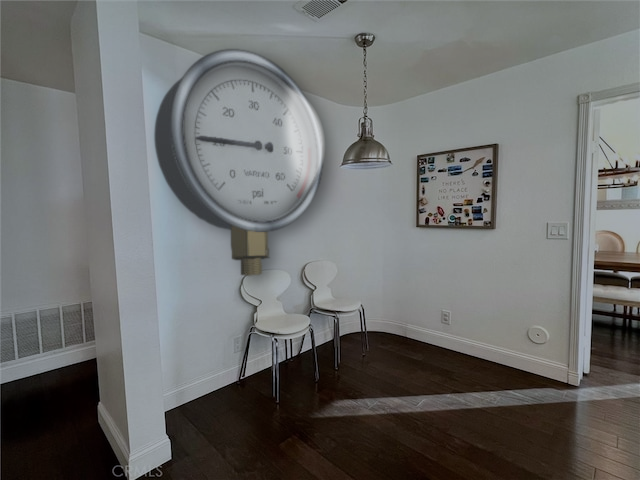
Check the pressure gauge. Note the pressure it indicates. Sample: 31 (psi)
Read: 10 (psi)
